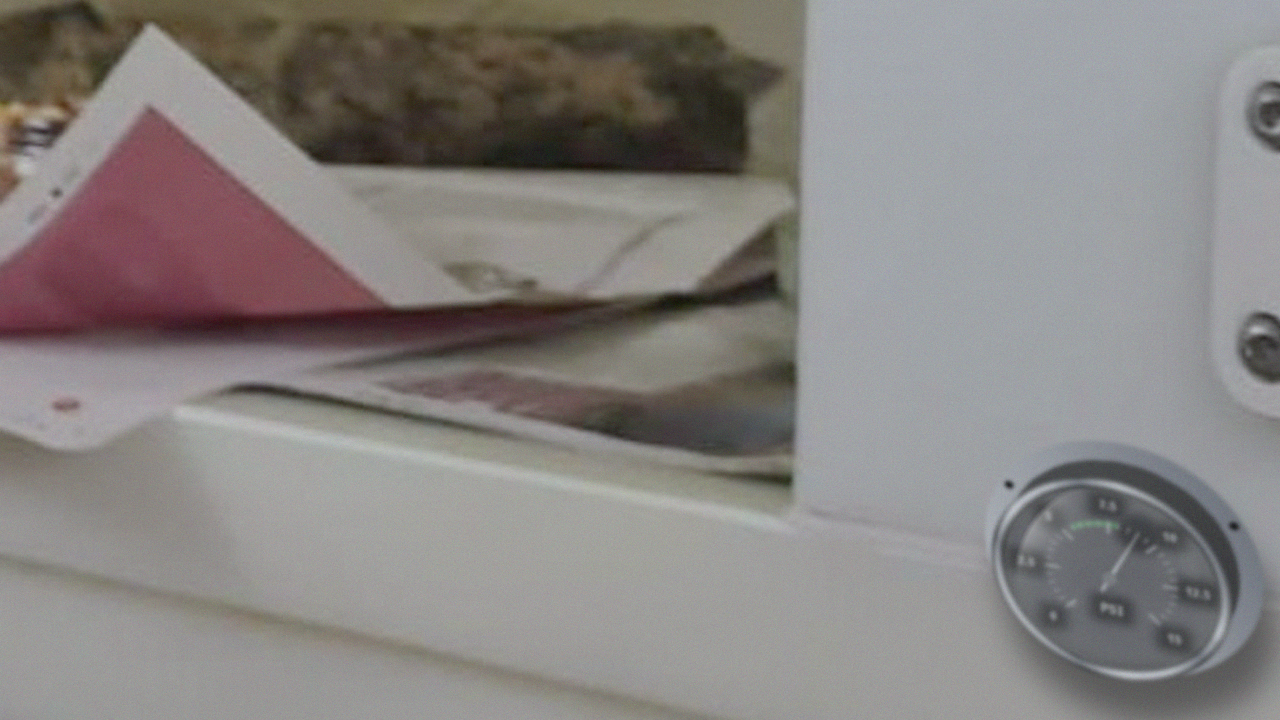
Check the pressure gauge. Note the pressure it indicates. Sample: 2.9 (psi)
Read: 9 (psi)
